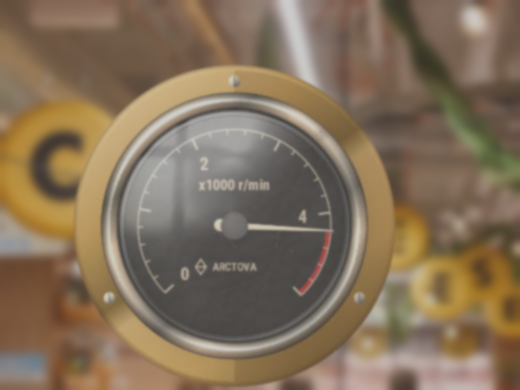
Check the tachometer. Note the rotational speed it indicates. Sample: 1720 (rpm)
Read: 4200 (rpm)
